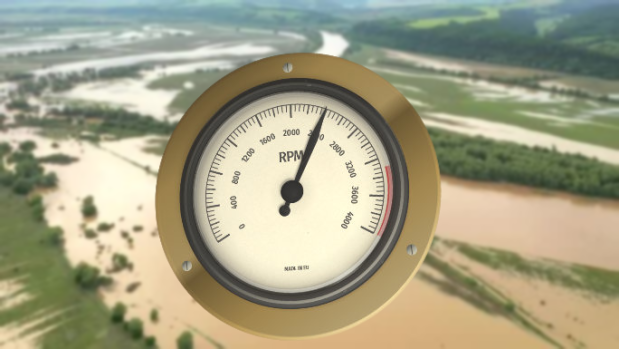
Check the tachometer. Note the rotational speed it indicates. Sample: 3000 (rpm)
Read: 2400 (rpm)
